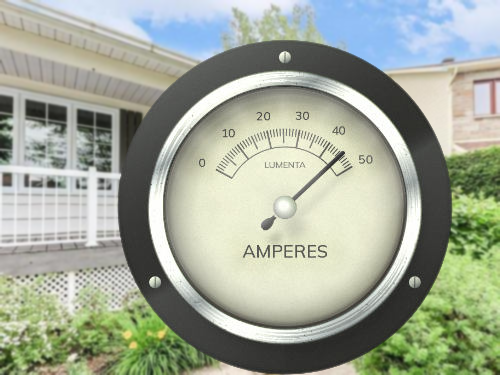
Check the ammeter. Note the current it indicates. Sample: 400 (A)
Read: 45 (A)
